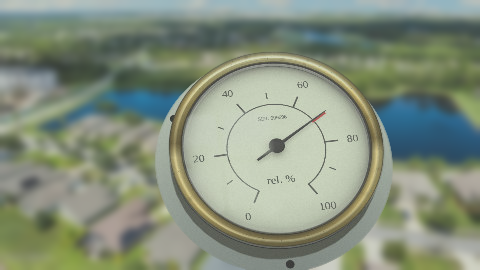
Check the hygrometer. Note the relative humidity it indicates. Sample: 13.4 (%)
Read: 70 (%)
